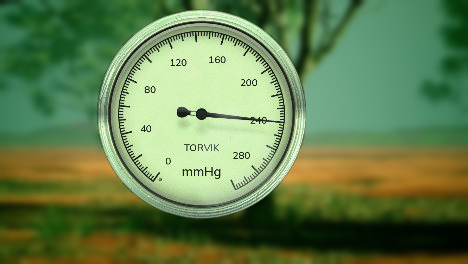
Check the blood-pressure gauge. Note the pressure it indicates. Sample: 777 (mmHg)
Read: 240 (mmHg)
